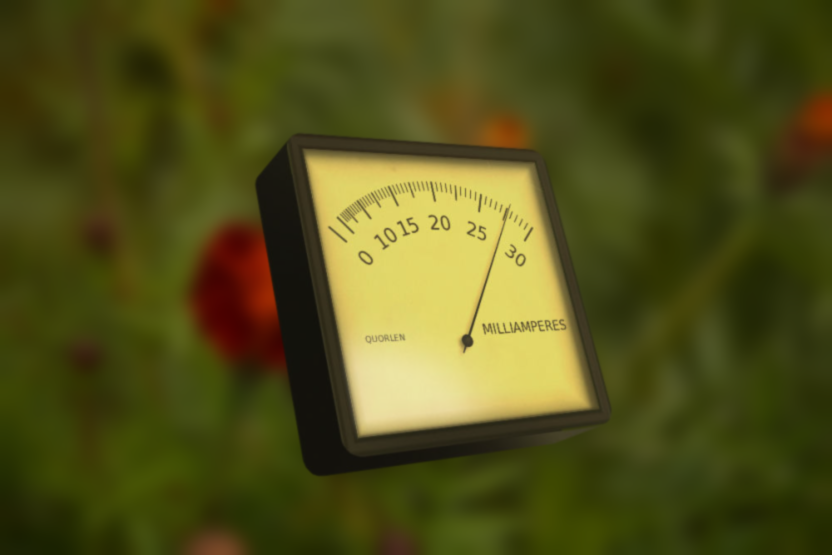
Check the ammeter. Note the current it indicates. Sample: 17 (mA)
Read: 27.5 (mA)
